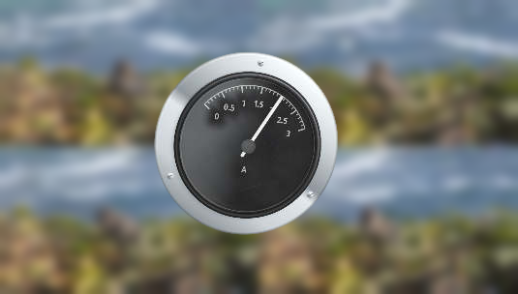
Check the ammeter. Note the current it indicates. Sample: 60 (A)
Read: 2 (A)
